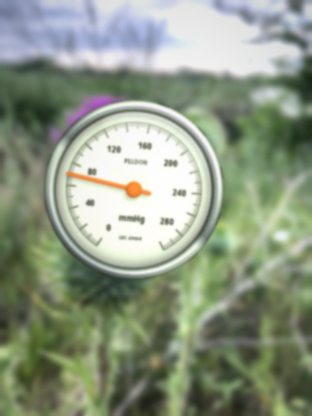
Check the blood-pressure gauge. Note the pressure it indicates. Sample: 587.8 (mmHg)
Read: 70 (mmHg)
